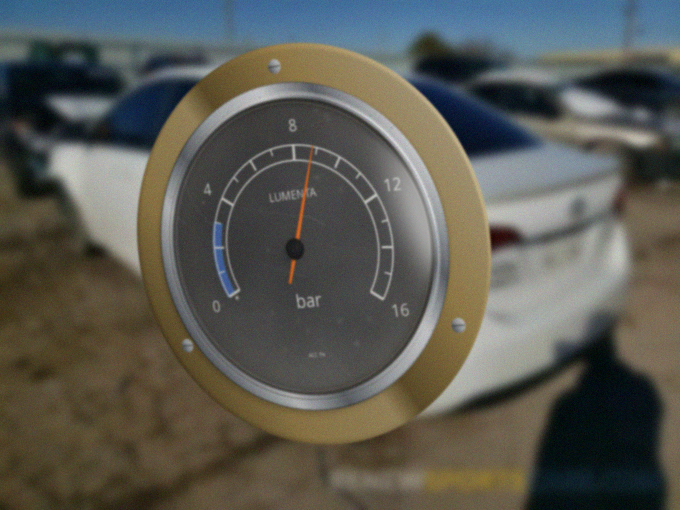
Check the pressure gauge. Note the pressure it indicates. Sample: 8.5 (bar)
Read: 9 (bar)
